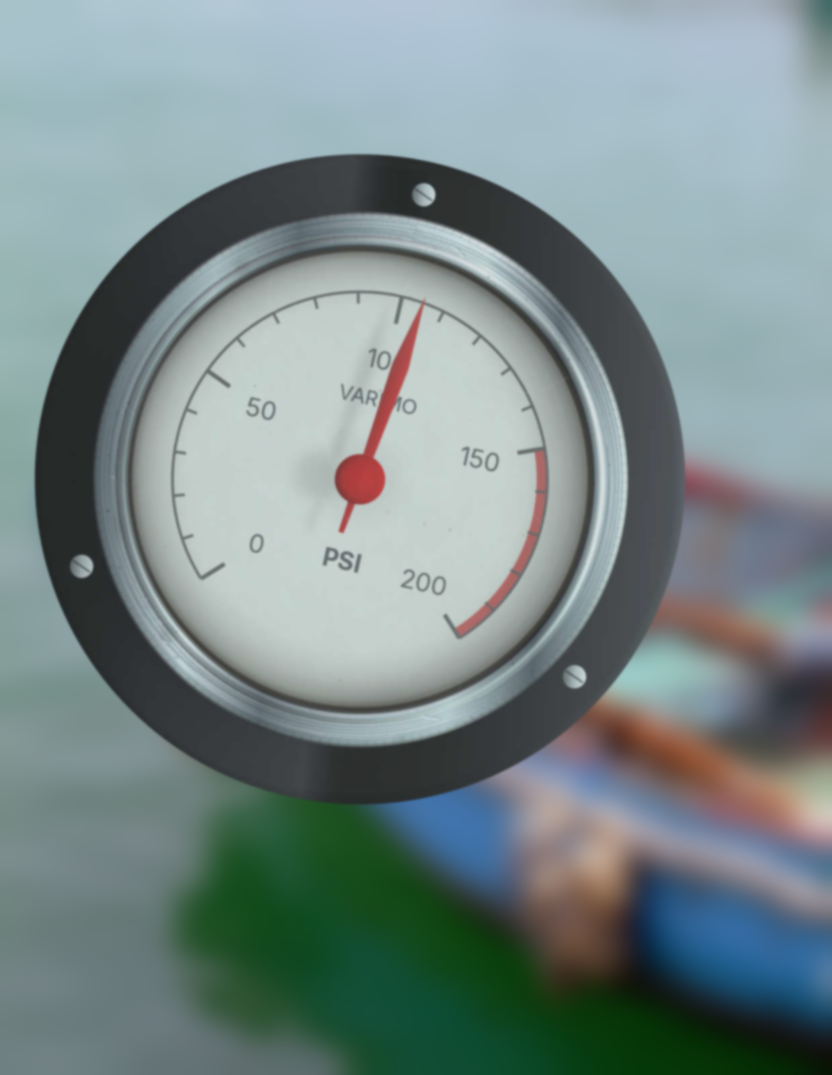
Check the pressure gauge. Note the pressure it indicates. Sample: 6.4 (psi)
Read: 105 (psi)
